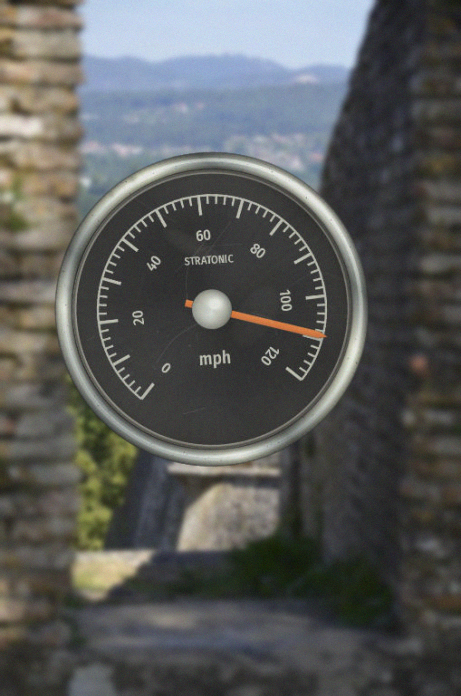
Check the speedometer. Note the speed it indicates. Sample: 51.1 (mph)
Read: 109 (mph)
